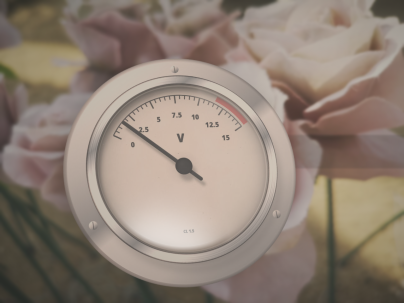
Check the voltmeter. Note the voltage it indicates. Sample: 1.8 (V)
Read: 1.5 (V)
